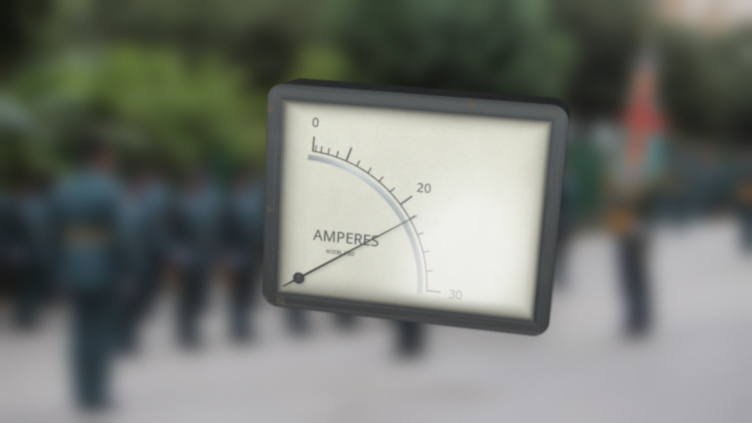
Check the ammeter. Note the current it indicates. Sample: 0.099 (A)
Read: 22 (A)
